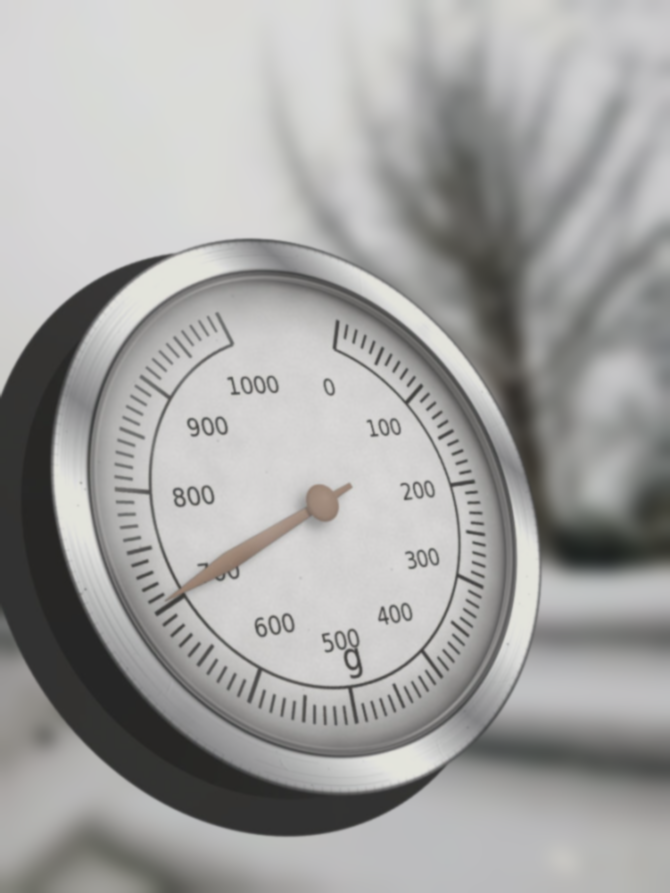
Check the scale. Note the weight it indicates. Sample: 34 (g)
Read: 705 (g)
